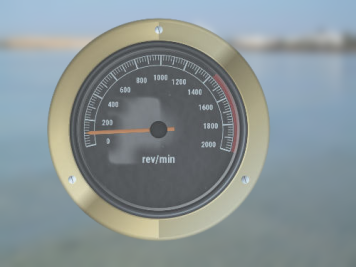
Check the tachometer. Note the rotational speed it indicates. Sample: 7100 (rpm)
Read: 100 (rpm)
